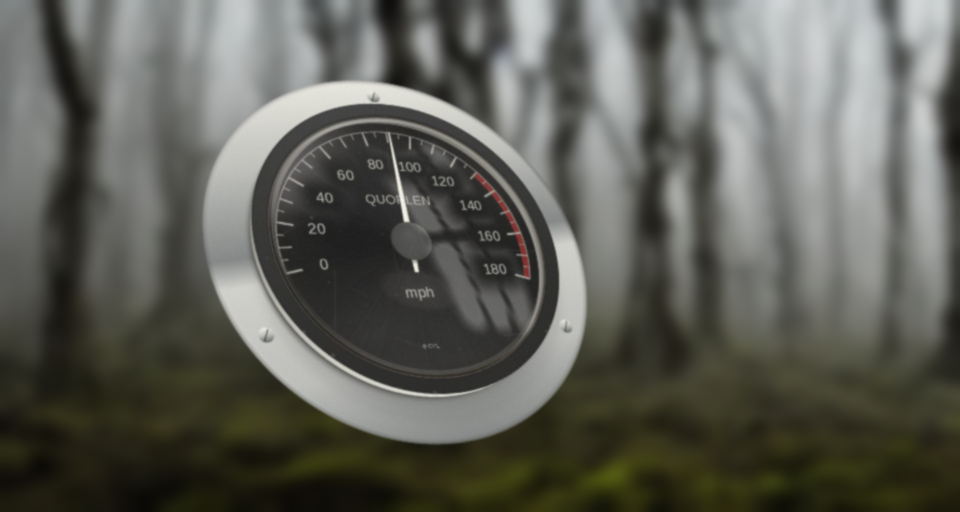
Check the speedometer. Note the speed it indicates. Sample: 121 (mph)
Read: 90 (mph)
